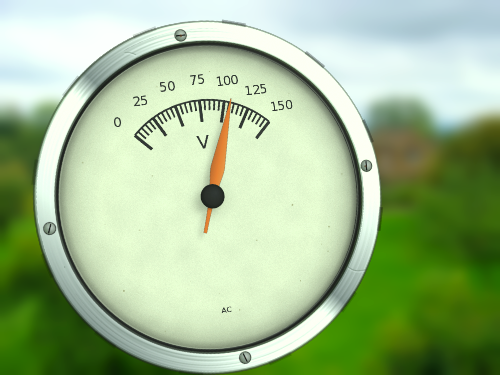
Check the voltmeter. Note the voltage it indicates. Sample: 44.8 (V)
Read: 105 (V)
